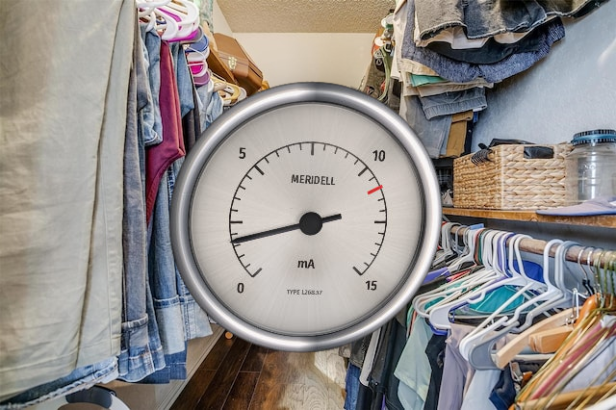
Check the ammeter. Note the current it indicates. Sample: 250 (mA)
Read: 1.75 (mA)
